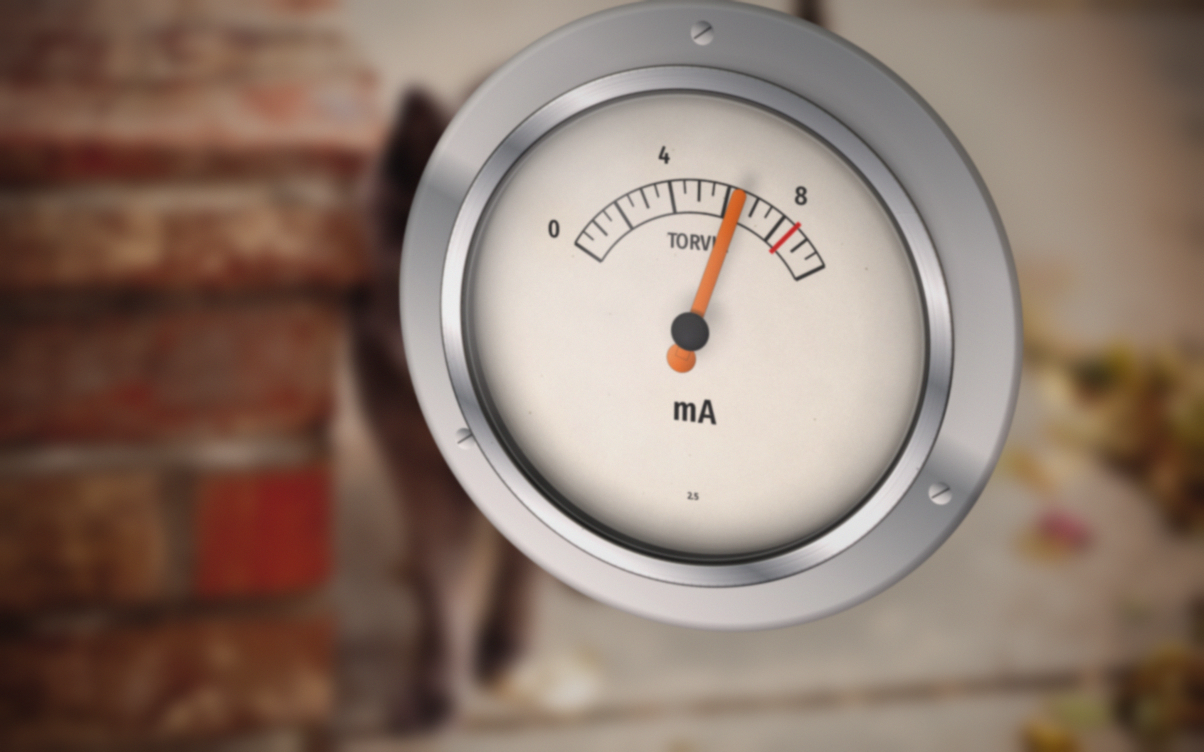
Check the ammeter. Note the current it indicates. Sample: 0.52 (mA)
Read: 6.5 (mA)
